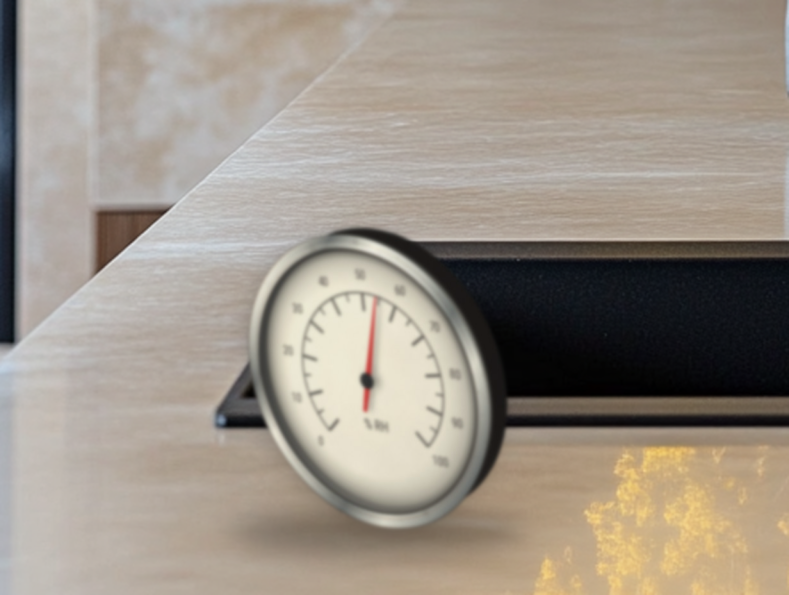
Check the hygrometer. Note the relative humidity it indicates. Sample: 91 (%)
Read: 55 (%)
